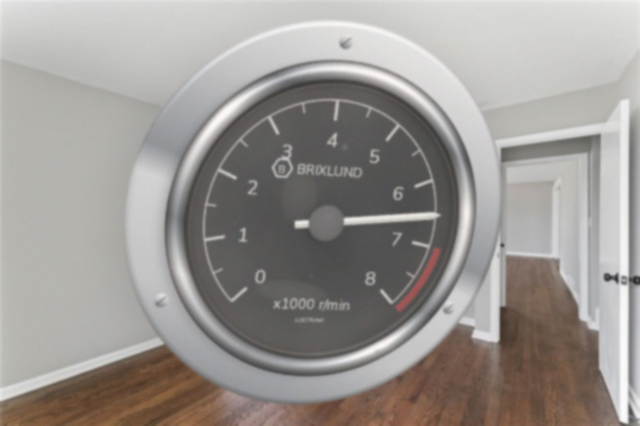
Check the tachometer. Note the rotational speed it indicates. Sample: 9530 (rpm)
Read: 6500 (rpm)
